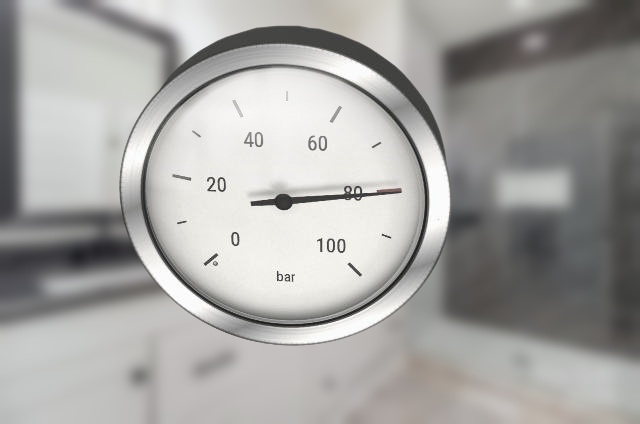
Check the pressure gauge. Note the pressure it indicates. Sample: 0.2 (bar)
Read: 80 (bar)
